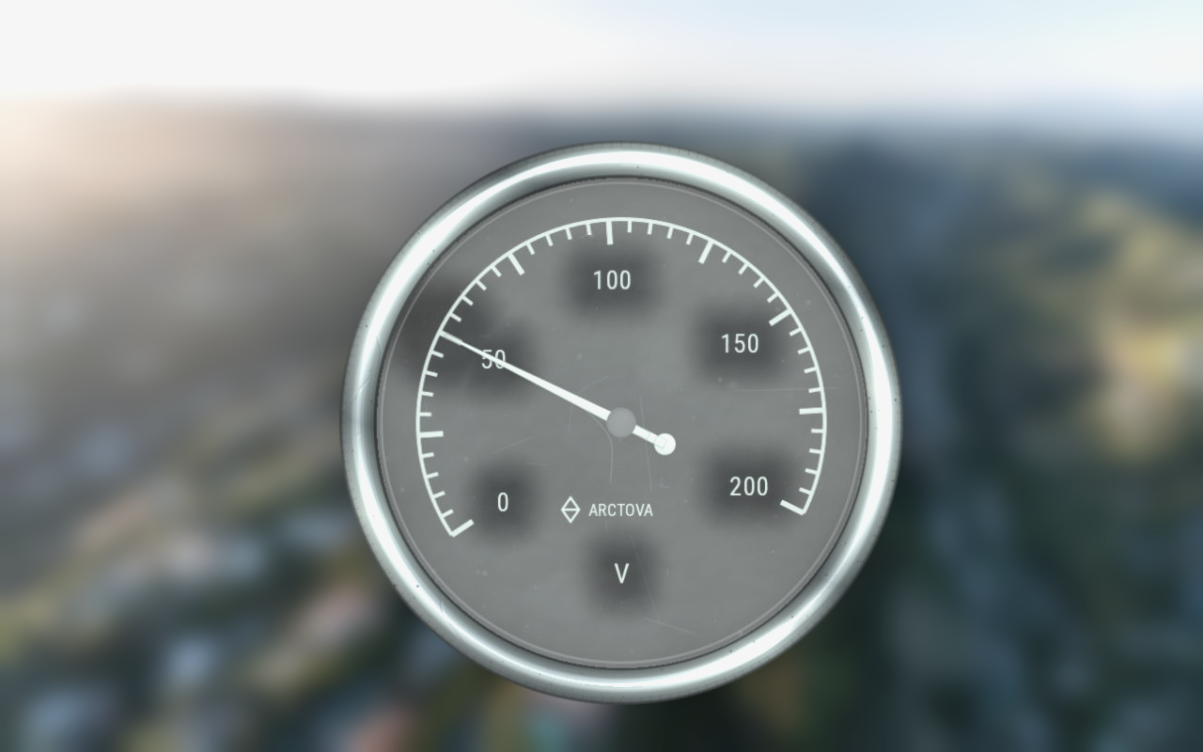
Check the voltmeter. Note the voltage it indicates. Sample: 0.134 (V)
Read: 50 (V)
